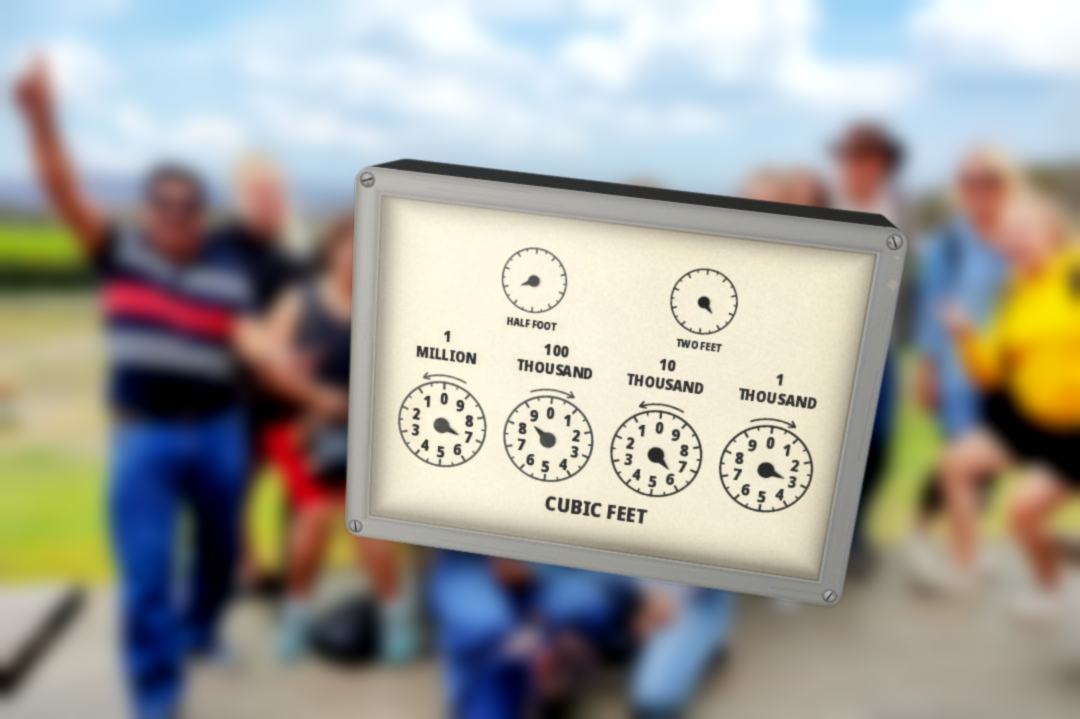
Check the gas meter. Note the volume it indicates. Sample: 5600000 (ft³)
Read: 686300 (ft³)
